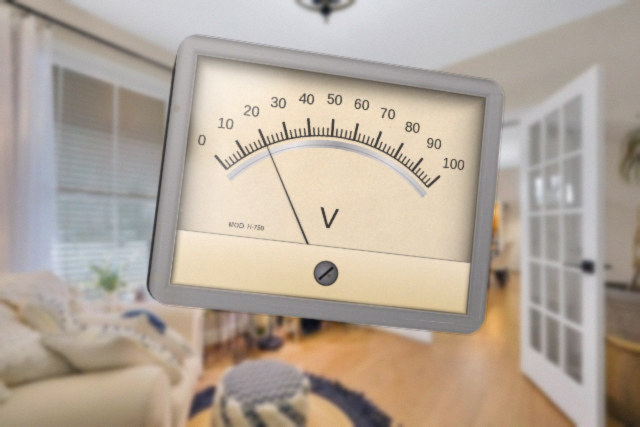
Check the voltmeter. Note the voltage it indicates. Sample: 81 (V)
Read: 20 (V)
